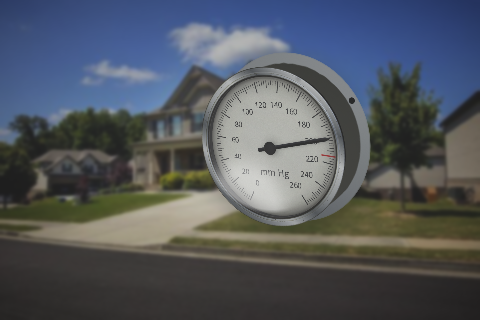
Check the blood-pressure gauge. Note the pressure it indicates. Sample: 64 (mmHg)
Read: 200 (mmHg)
